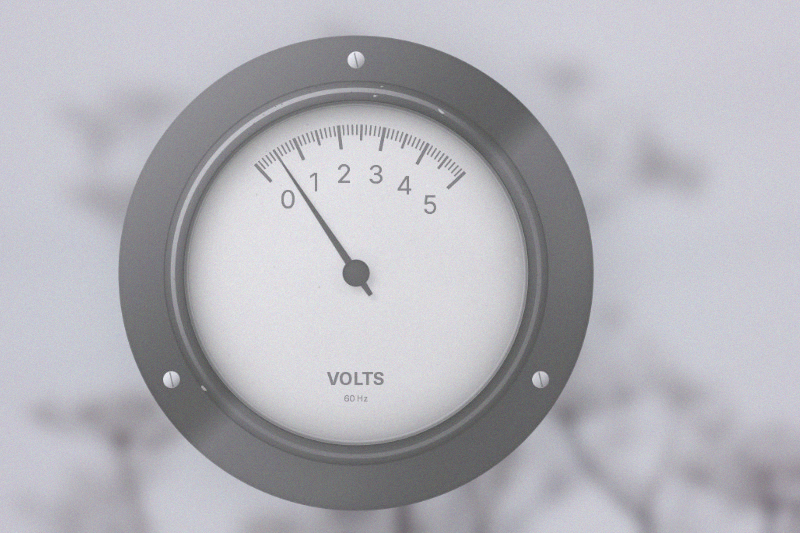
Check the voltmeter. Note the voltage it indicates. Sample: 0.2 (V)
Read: 0.5 (V)
